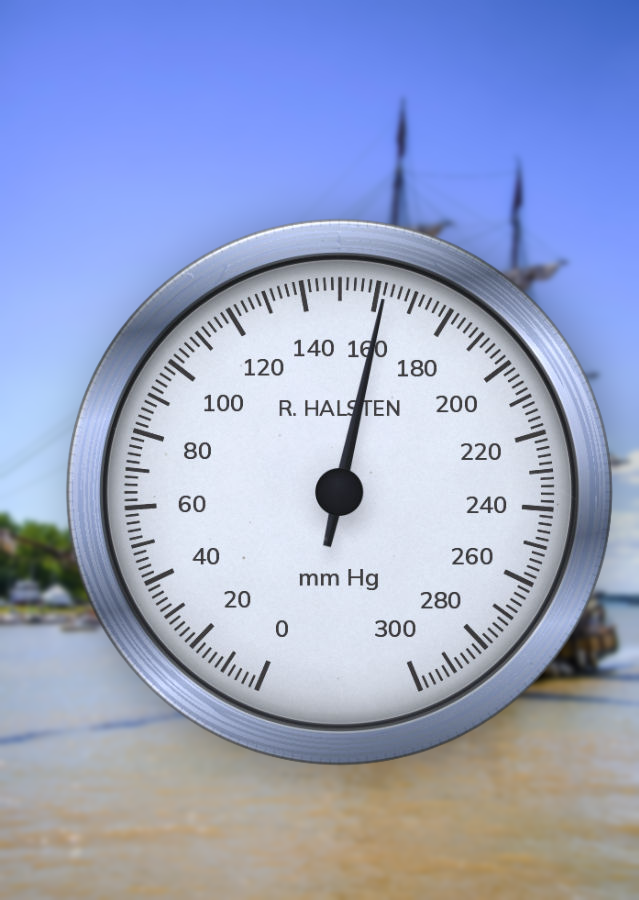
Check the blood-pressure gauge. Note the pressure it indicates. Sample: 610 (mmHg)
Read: 162 (mmHg)
